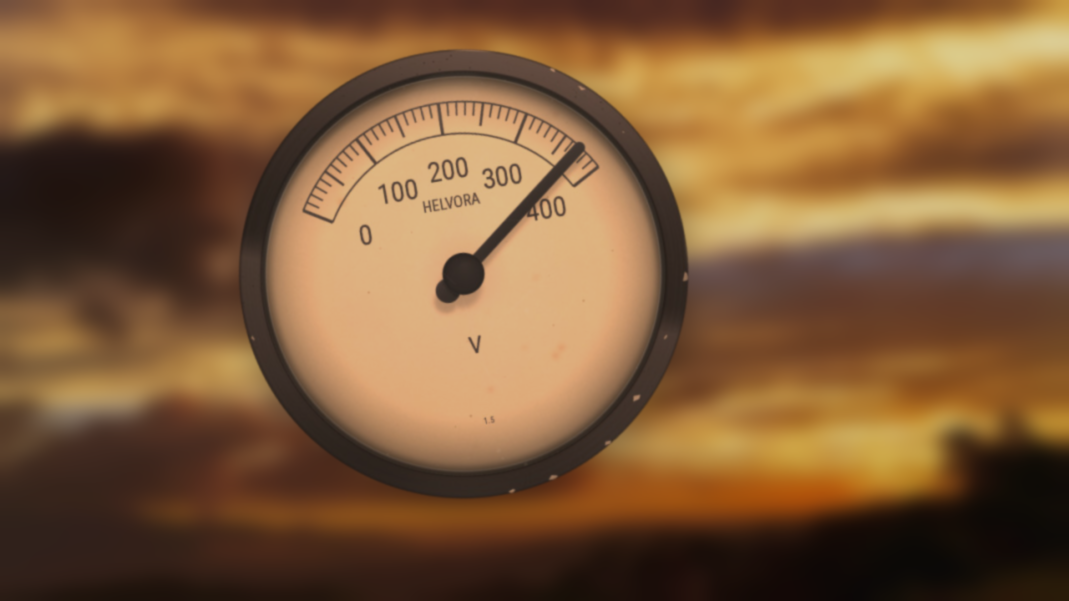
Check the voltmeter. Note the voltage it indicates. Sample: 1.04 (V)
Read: 370 (V)
